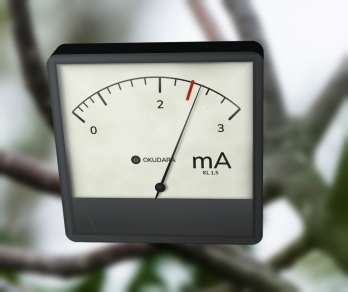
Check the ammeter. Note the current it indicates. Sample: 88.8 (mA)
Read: 2.5 (mA)
